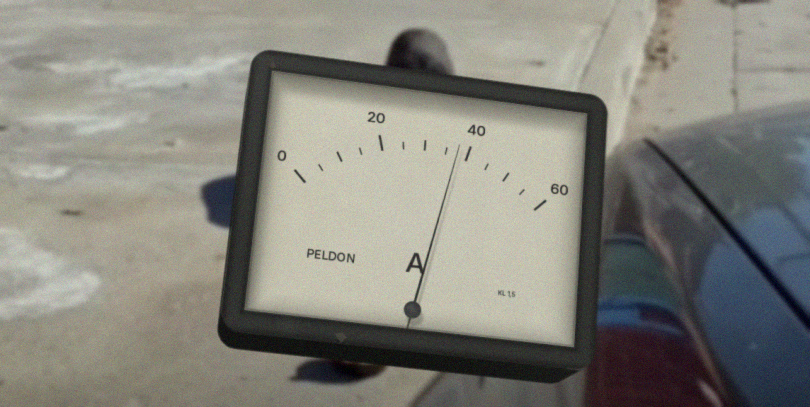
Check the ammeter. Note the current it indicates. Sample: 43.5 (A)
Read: 37.5 (A)
